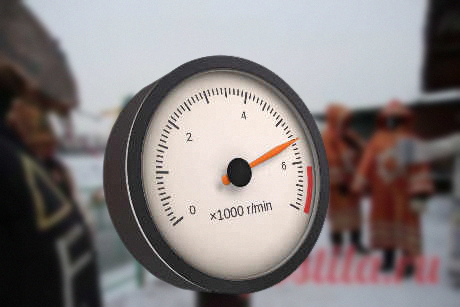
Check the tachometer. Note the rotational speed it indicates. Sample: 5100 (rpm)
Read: 5500 (rpm)
